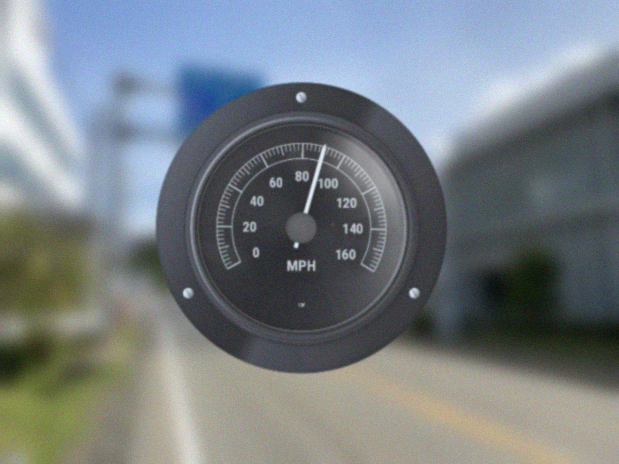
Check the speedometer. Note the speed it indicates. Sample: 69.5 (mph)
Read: 90 (mph)
